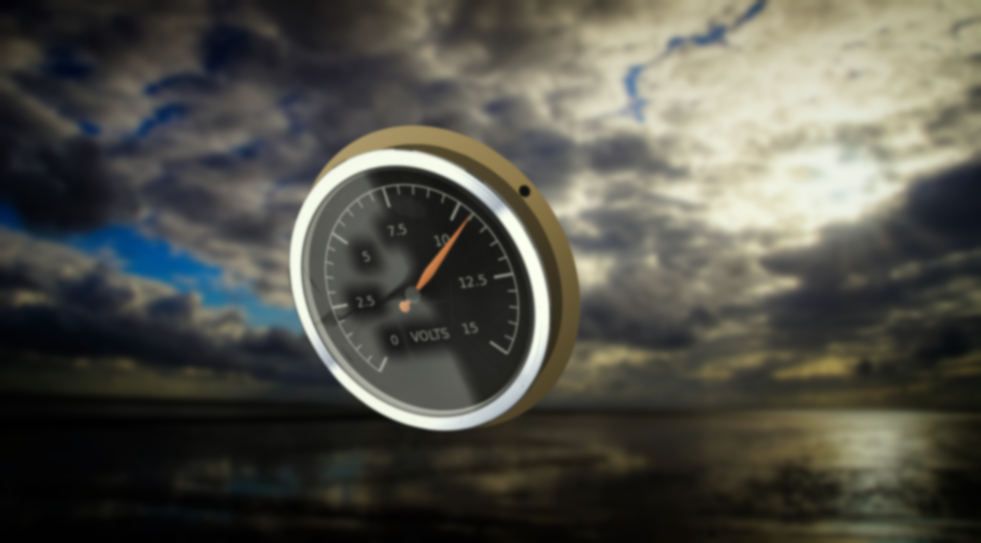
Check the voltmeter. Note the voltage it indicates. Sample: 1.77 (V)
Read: 10.5 (V)
